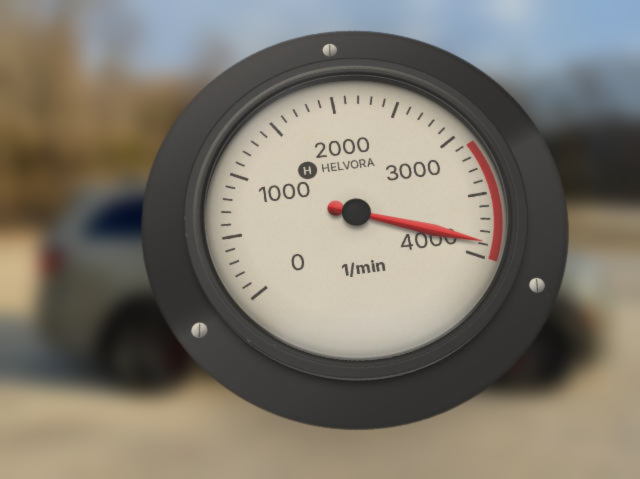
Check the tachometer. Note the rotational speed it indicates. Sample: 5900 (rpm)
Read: 3900 (rpm)
